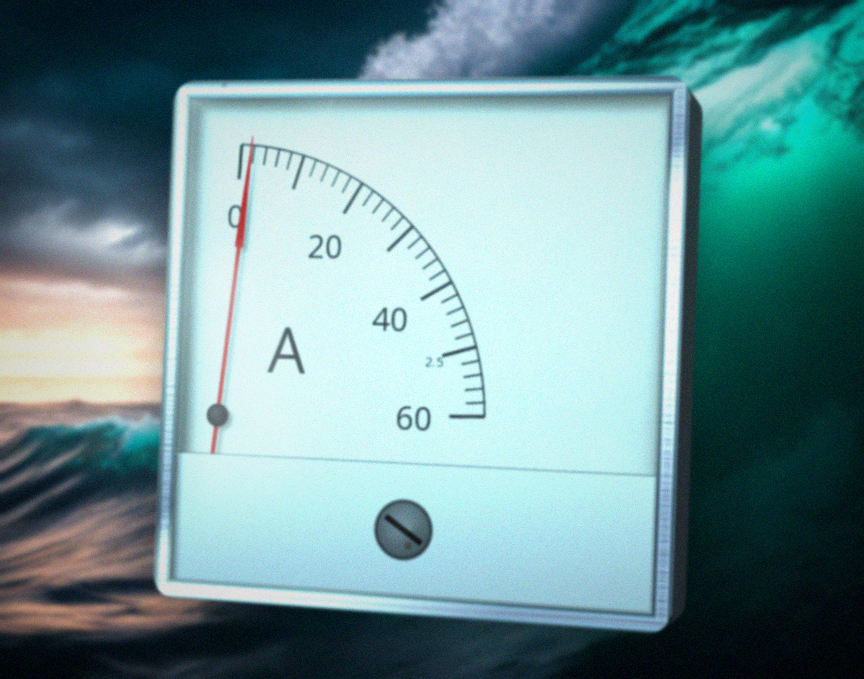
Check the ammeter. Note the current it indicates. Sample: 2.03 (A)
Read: 2 (A)
